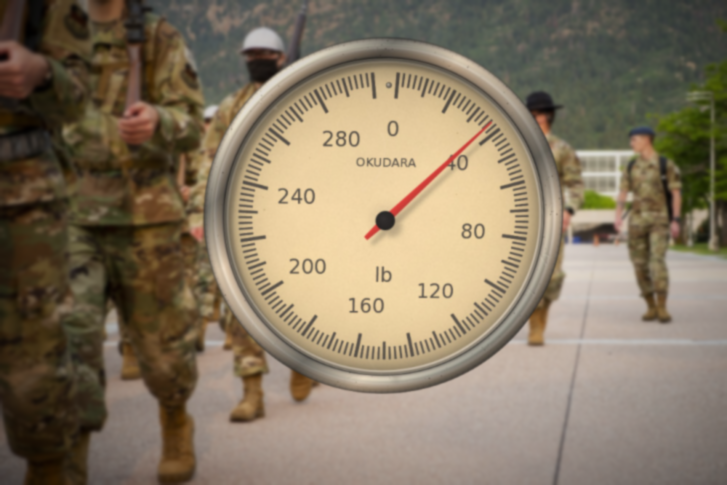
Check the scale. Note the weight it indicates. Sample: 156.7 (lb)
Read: 36 (lb)
